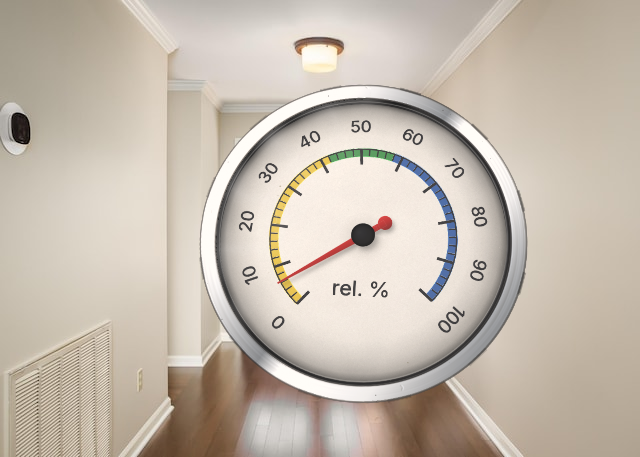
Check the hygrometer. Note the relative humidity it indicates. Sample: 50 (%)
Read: 6 (%)
